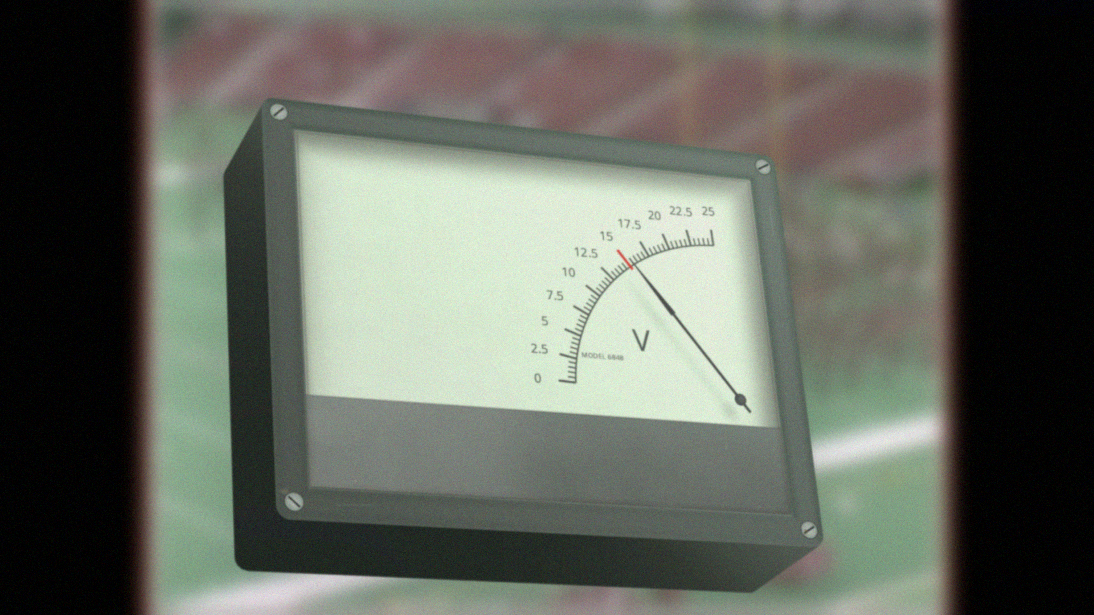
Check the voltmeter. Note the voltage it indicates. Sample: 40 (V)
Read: 15 (V)
